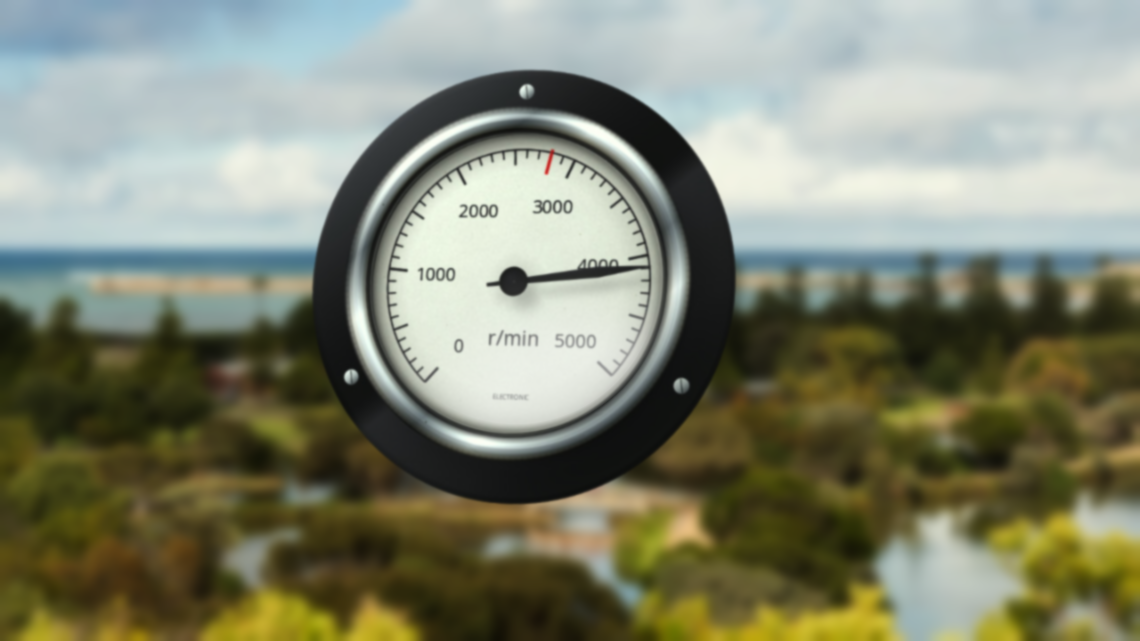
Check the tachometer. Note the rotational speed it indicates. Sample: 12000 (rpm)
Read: 4100 (rpm)
